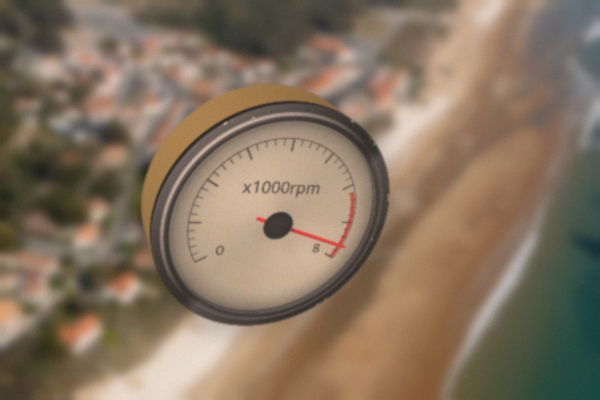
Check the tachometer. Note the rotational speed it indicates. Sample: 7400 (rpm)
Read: 7600 (rpm)
